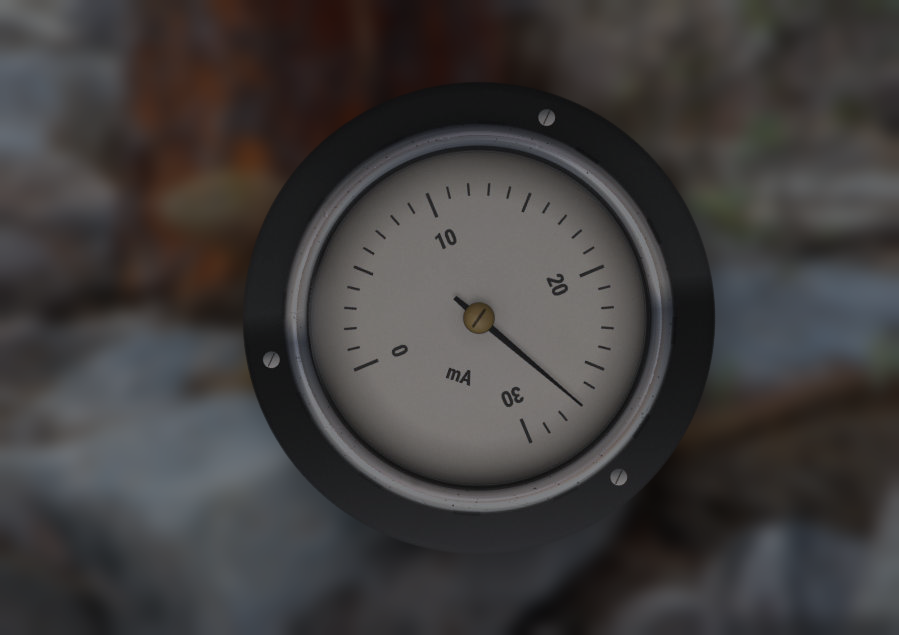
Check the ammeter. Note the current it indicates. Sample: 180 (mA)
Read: 27 (mA)
